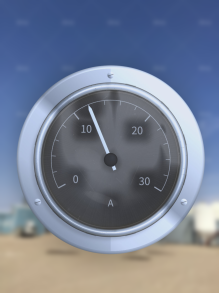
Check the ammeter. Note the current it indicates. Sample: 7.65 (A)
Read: 12 (A)
